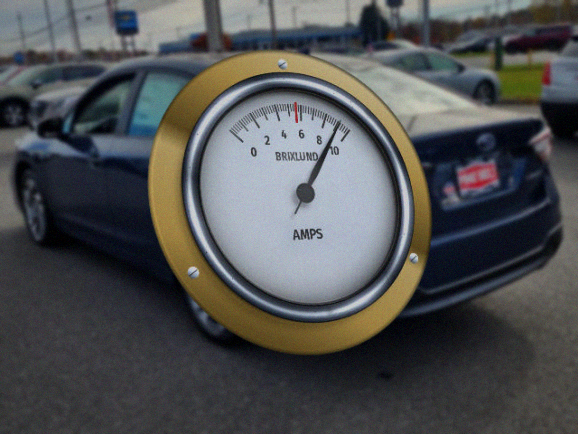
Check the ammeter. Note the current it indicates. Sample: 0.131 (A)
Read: 9 (A)
